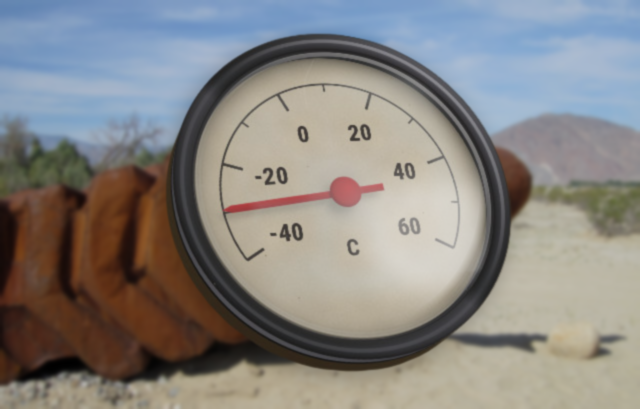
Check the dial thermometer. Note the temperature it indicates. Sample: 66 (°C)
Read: -30 (°C)
